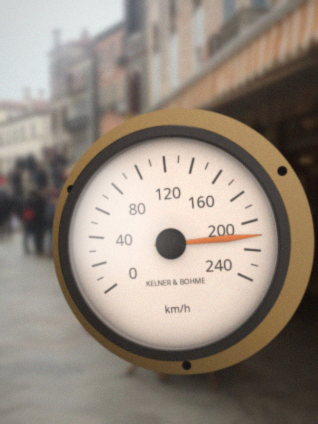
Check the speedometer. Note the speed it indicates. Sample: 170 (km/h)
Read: 210 (km/h)
